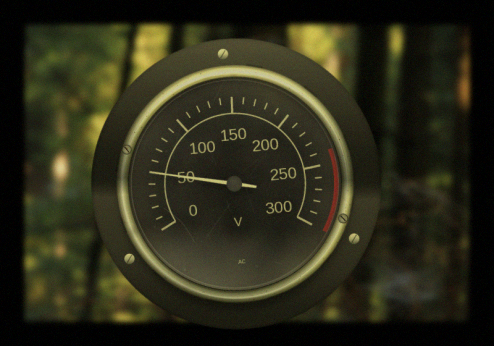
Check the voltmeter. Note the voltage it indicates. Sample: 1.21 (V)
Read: 50 (V)
